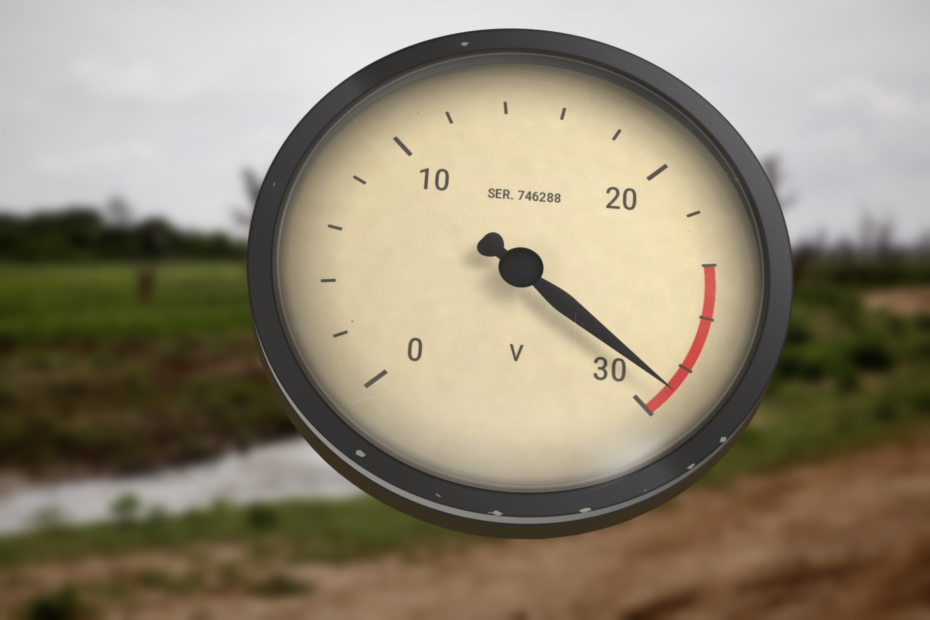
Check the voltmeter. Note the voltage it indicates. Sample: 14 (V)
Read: 29 (V)
